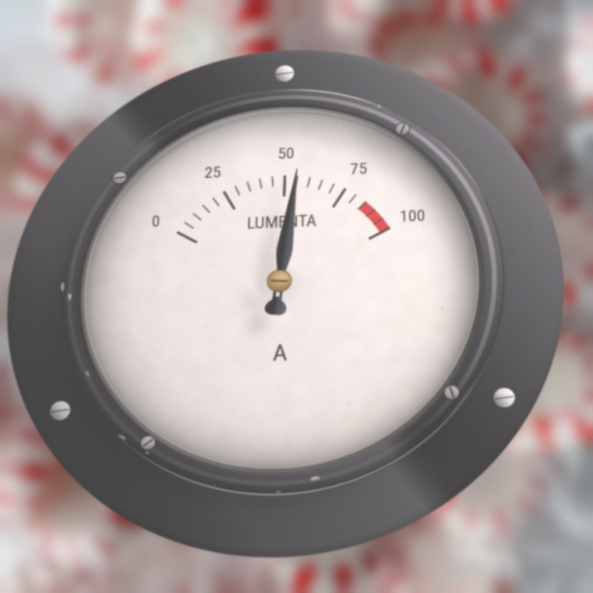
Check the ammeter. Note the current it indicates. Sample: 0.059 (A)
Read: 55 (A)
